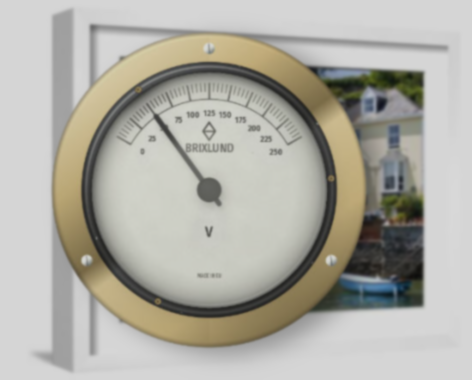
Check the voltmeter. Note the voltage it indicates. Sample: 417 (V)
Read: 50 (V)
